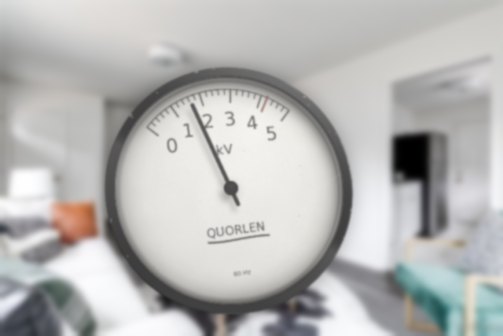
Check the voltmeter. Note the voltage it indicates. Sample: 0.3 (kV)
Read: 1.6 (kV)
